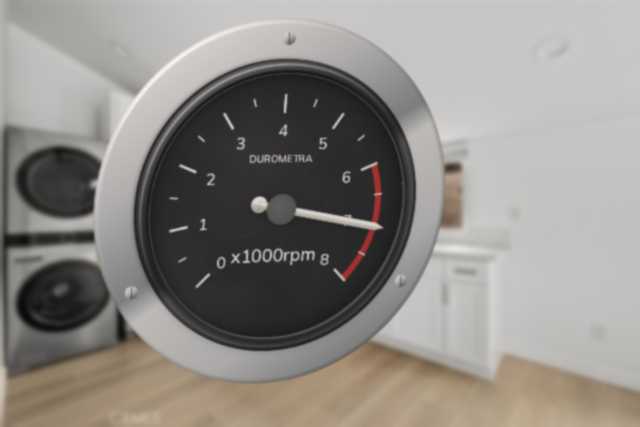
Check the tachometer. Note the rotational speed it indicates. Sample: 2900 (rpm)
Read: 7000 (rpm)
